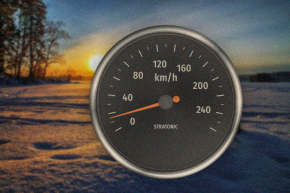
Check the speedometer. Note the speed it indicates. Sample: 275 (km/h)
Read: 15 (km/h)
